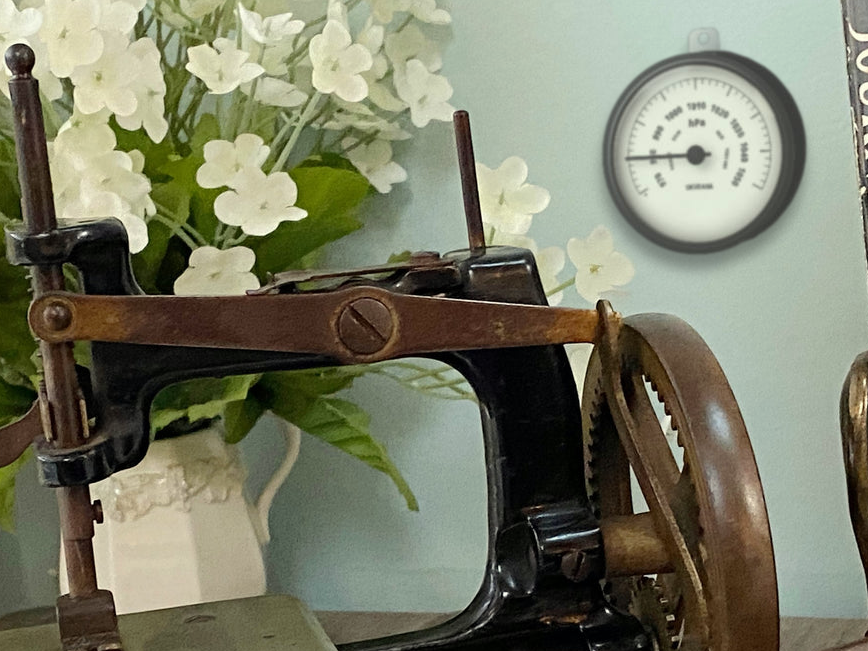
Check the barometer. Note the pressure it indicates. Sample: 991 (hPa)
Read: 980 (hPa)
